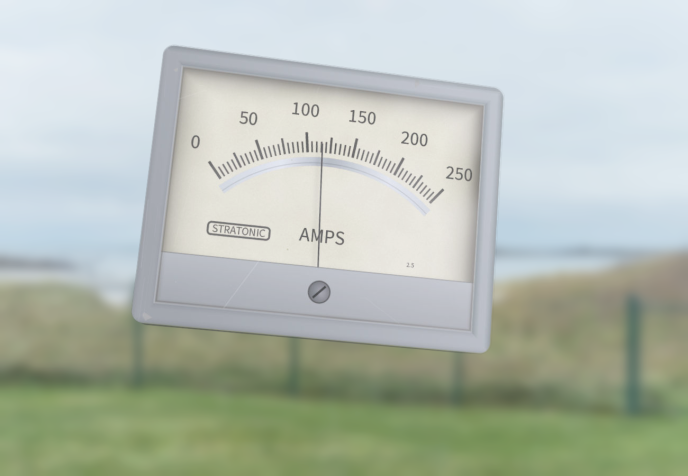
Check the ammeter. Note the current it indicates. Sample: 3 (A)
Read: 115 (A)
